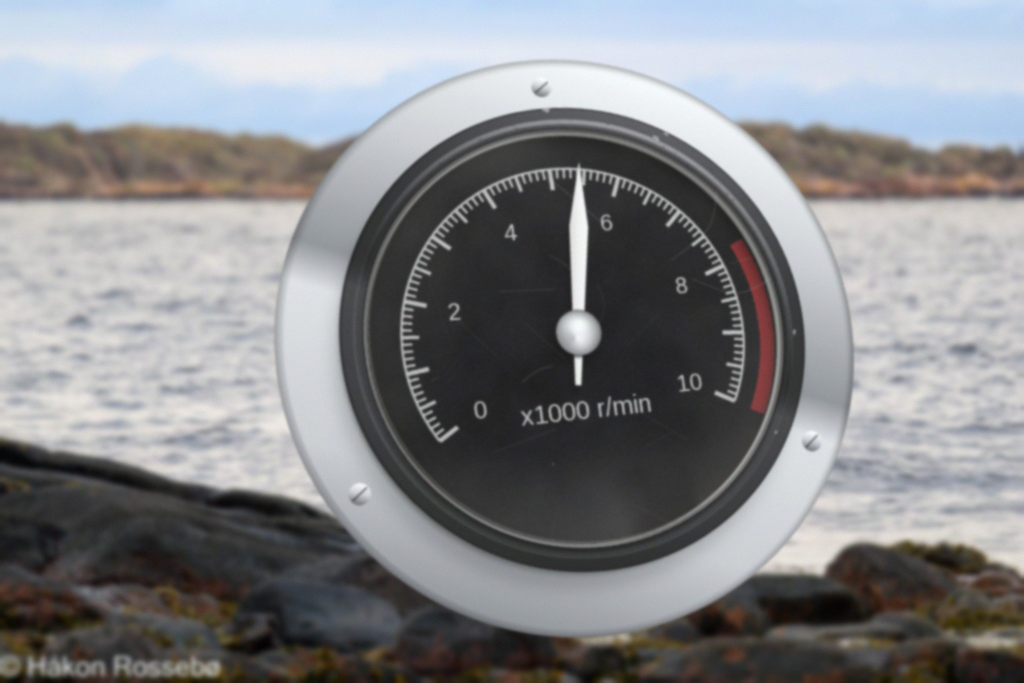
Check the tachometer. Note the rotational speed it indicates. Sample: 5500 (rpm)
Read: 5400 (rpm)
